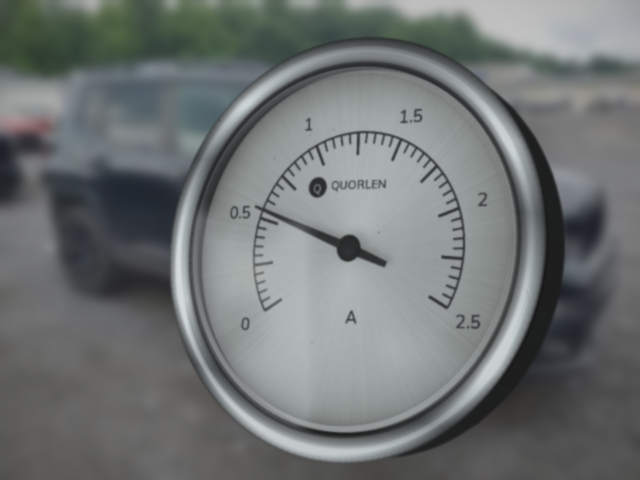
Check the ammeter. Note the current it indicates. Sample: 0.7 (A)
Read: 0.55 (A)
